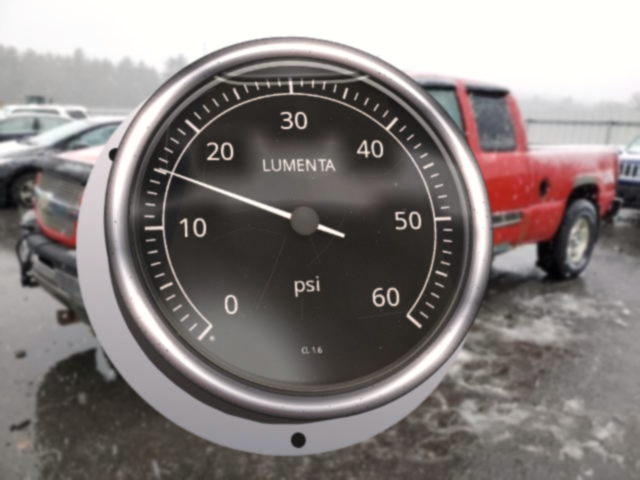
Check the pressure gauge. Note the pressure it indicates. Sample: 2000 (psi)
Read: 15 (psi)
